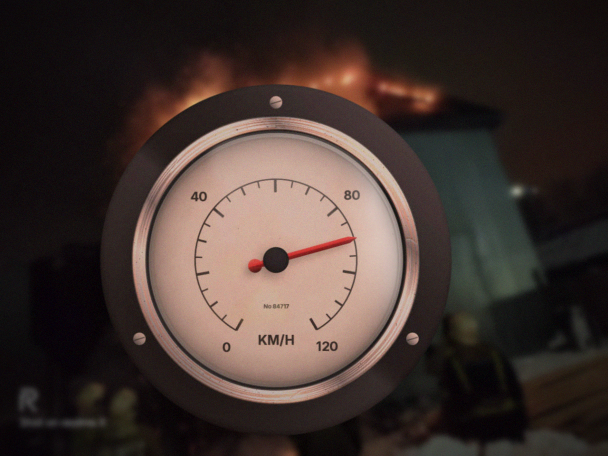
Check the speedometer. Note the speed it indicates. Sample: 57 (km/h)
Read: 90 (km/h)
